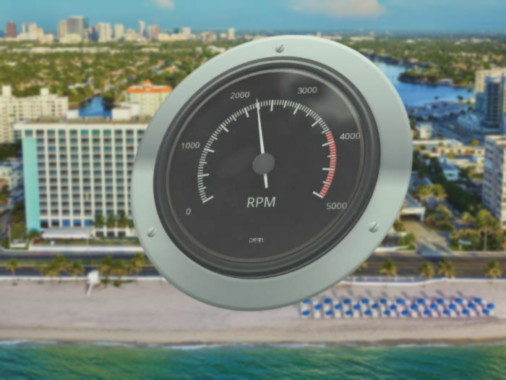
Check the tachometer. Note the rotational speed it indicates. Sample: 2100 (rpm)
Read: 2250 (rpm)
